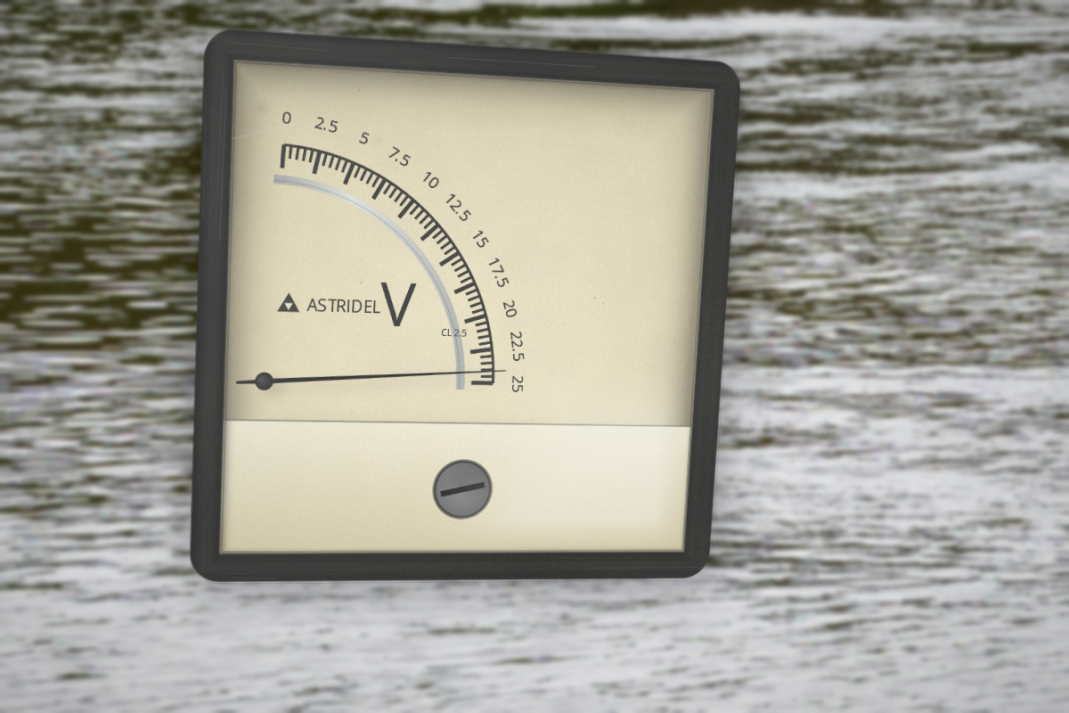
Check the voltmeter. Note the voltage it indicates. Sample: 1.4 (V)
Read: 24 (V)
